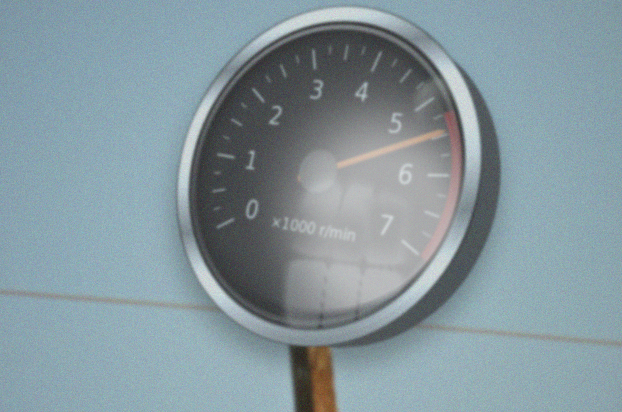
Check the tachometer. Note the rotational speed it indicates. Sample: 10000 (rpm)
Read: 5500 (rpm)
